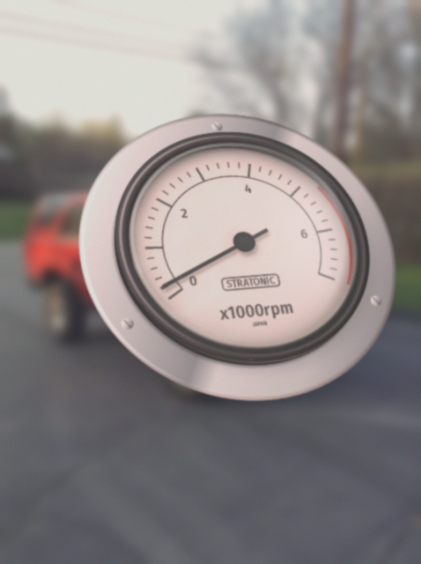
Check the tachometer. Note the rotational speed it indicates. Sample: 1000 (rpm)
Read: 200 (rpm)
